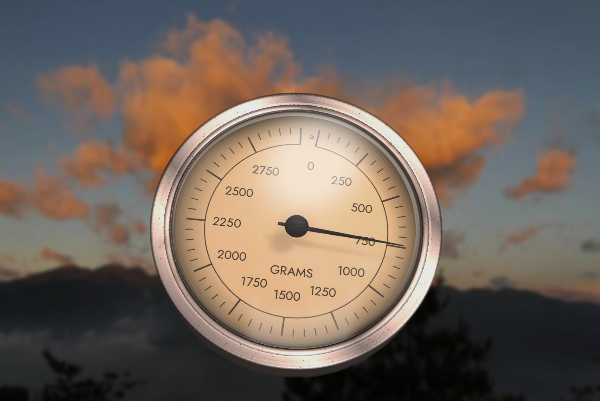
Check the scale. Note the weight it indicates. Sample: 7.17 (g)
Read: 750 (g)
